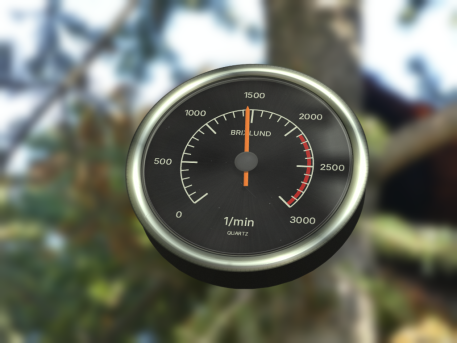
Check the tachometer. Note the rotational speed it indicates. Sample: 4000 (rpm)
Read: 1450 (rpm)
